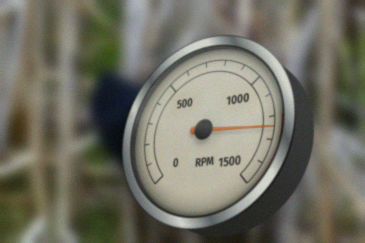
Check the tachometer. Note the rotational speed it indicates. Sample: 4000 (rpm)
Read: 1250 (rpm)
